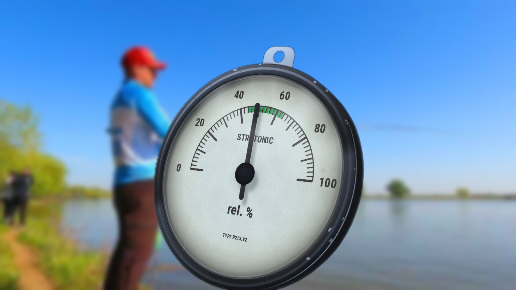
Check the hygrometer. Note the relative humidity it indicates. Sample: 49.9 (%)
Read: 50 (%)
